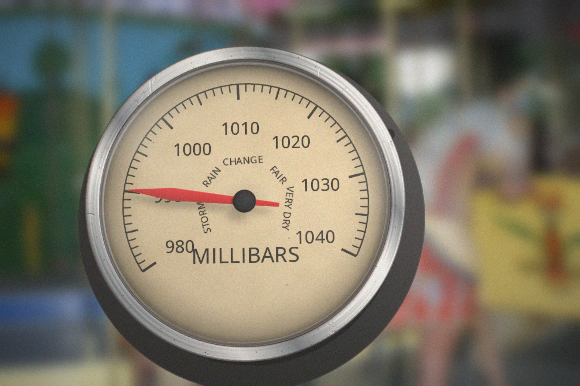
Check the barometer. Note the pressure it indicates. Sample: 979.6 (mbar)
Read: 990 (mbar)
